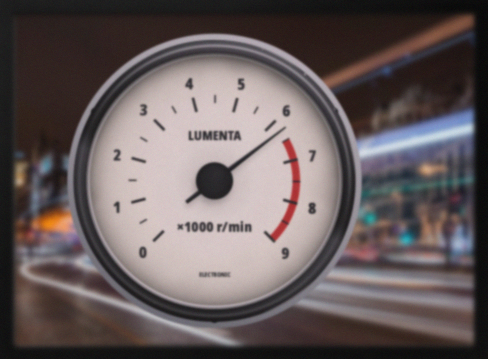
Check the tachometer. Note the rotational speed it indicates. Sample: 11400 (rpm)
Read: 6250 (rpm)
